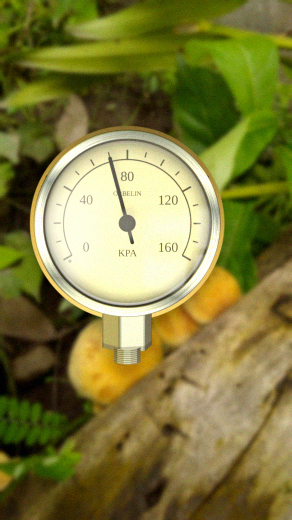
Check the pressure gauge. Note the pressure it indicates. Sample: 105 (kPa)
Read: 70 (kPa)
